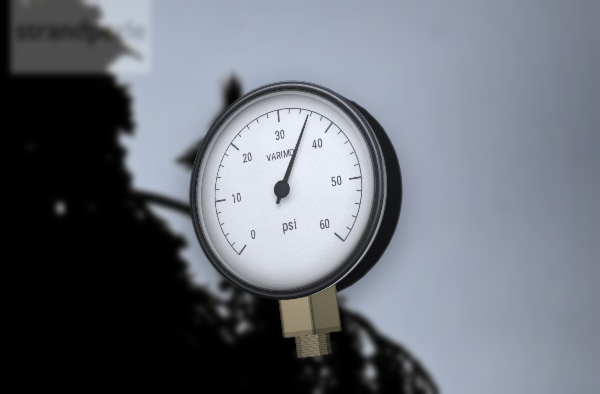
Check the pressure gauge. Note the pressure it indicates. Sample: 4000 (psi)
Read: 36 (psi)
